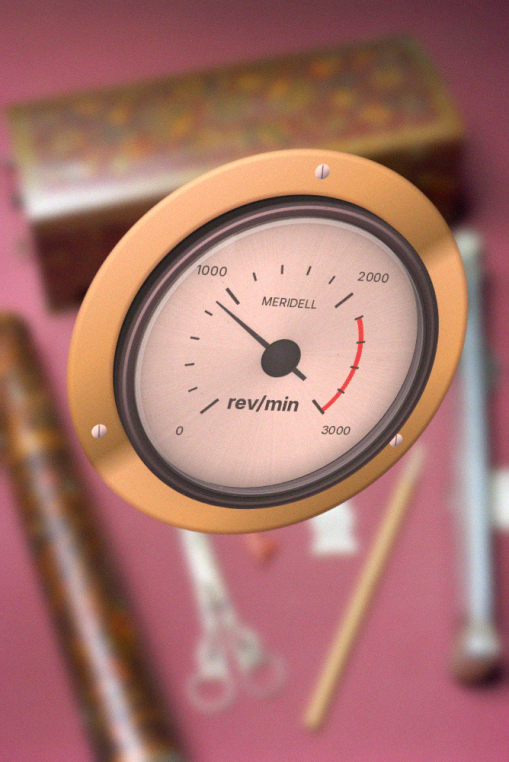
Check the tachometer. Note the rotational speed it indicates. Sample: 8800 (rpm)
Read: 900 (rpm)
